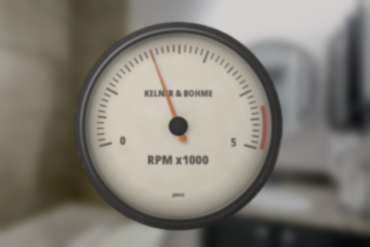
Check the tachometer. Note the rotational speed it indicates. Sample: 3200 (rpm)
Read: 2000 (rpm)
